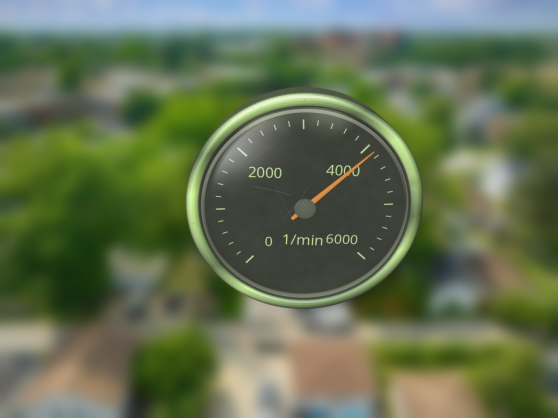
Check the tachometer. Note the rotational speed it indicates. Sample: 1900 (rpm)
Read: 4100 (rpm)
